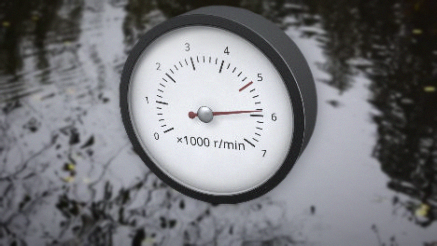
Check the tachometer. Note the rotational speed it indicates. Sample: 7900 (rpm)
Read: 5800 (rpm)
